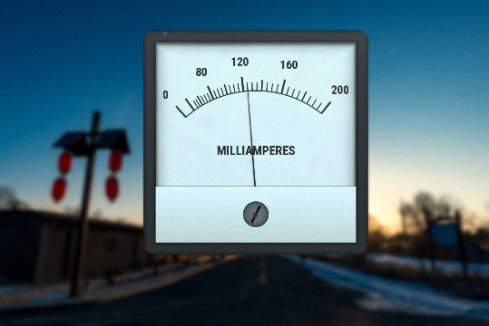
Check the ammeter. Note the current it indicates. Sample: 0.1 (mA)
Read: 125 (mA)
